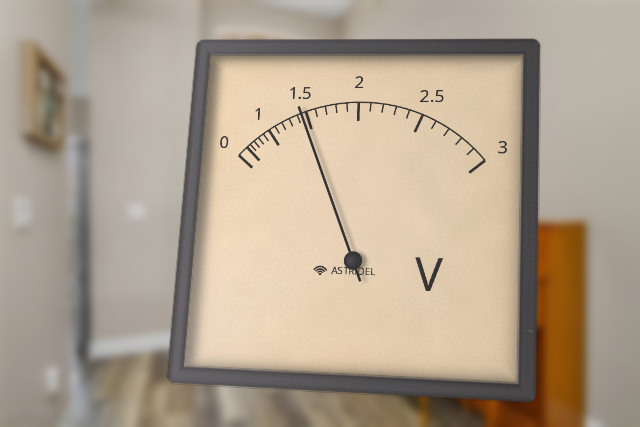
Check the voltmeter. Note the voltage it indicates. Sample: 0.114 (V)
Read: 1.45 (V)
